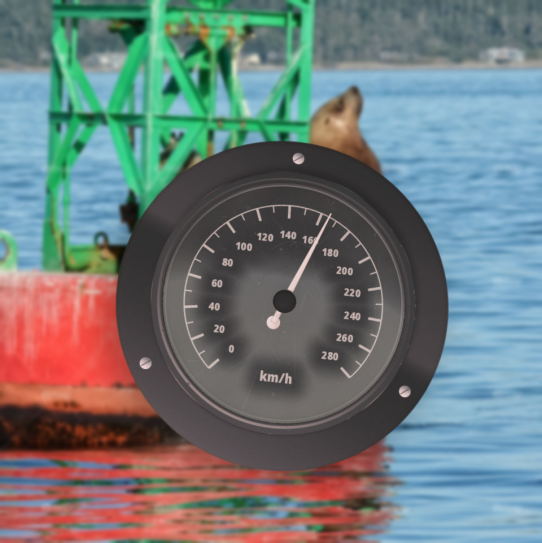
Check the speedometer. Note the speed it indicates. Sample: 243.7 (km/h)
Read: 165 (km/h)
